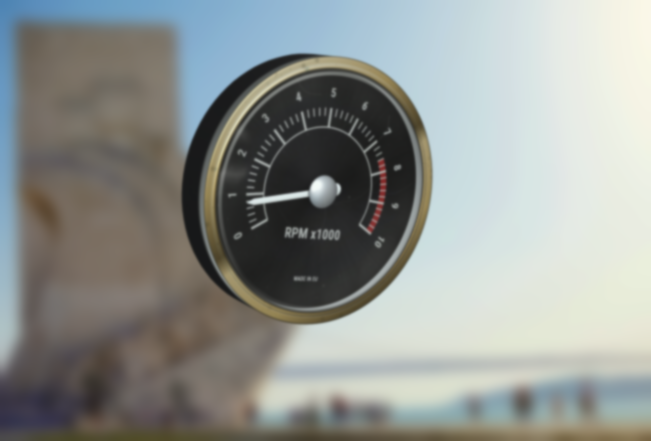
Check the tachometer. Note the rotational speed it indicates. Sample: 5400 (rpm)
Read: 800 (rpm)
